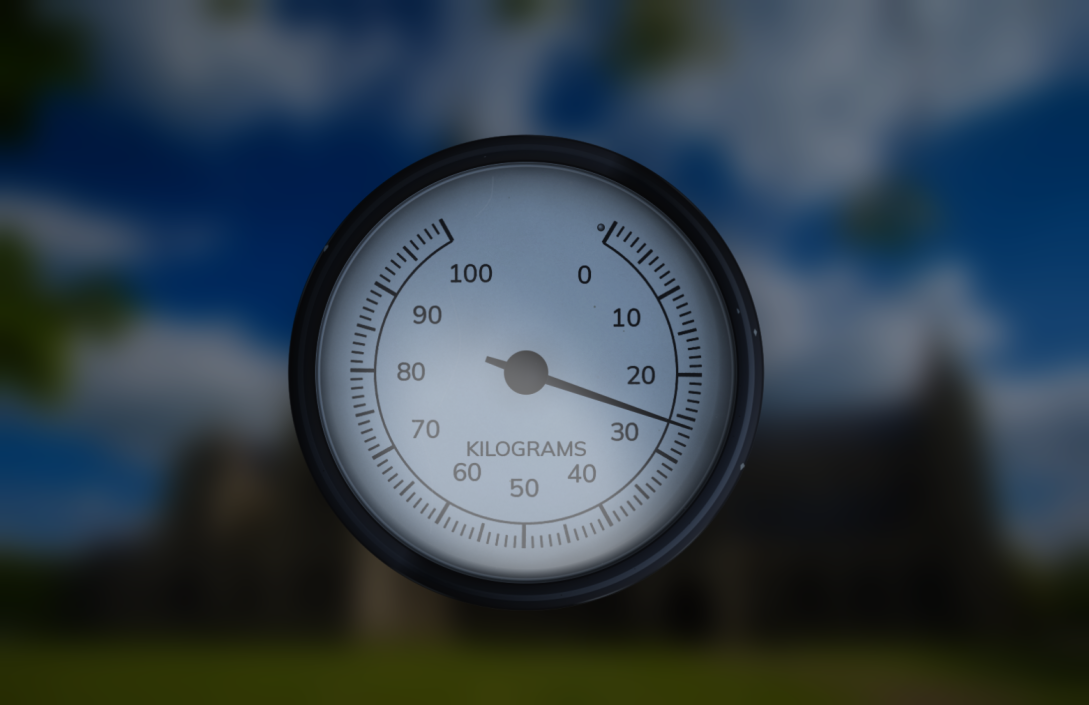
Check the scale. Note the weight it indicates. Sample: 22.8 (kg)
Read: 26 (kg)
